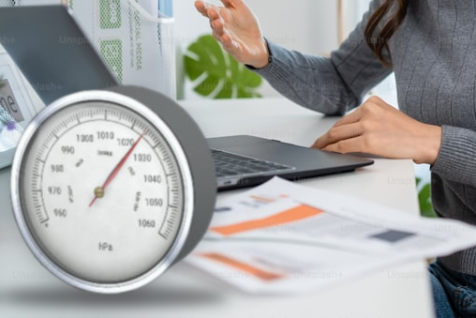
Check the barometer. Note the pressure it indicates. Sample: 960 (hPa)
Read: 1025 (hPa)
